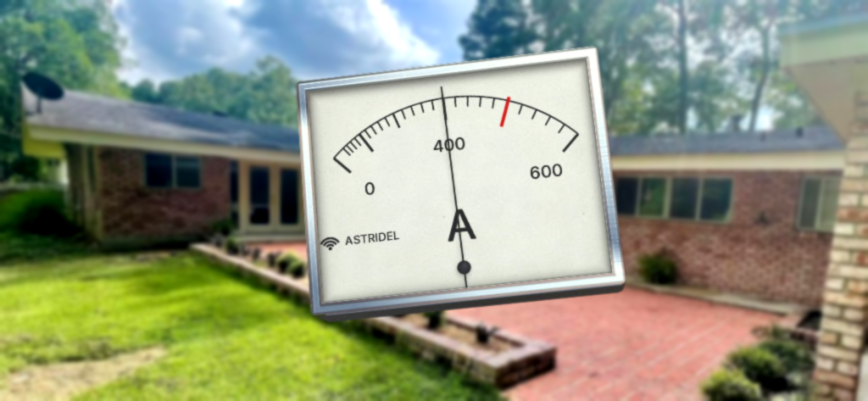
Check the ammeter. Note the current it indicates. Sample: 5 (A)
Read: 400 (A)
